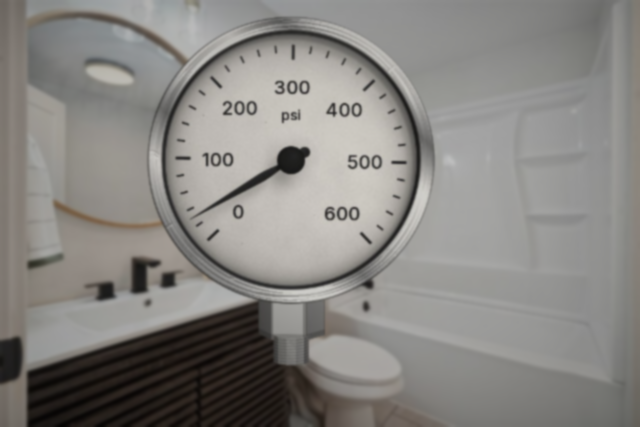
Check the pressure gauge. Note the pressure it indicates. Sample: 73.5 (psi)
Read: 30 (psi)
